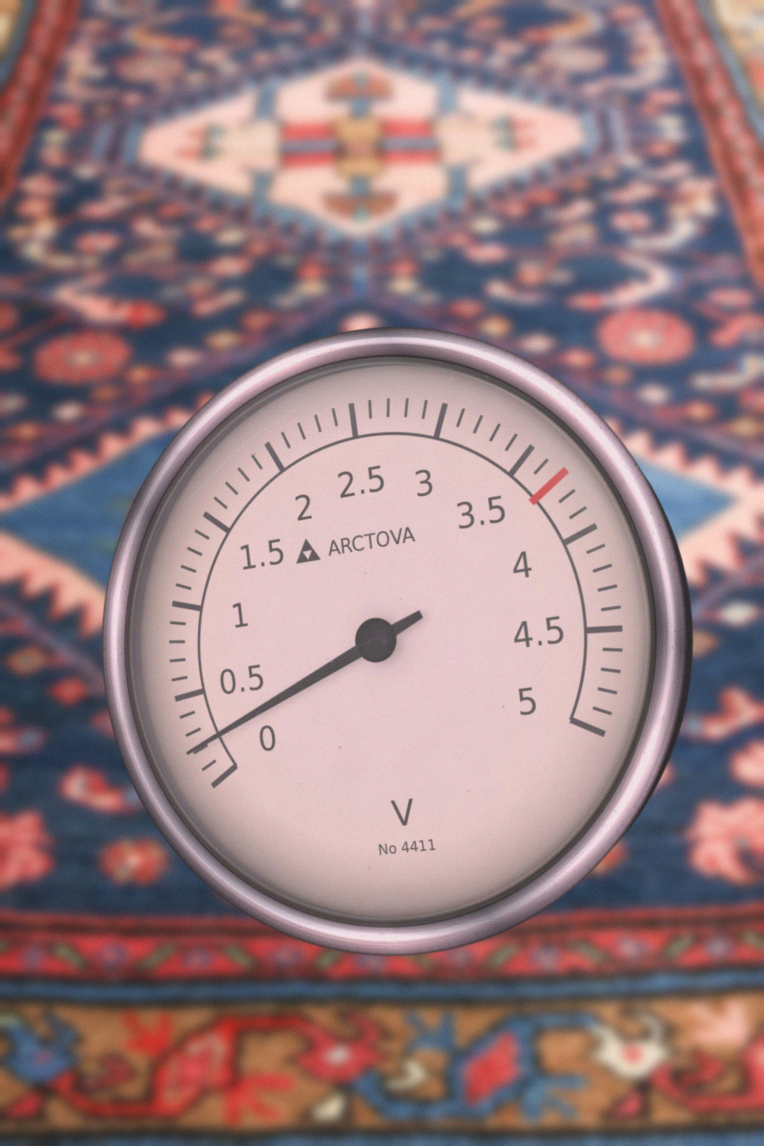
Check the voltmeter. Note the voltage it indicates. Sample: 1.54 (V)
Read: 0.2 (V)
